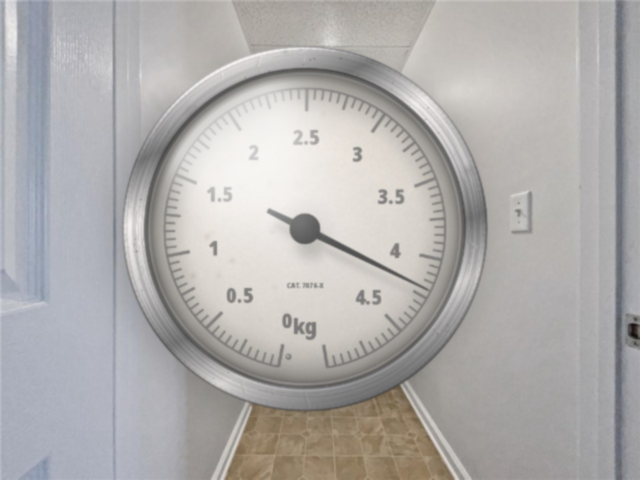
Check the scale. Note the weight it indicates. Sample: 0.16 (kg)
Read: 4.2 (kg)
